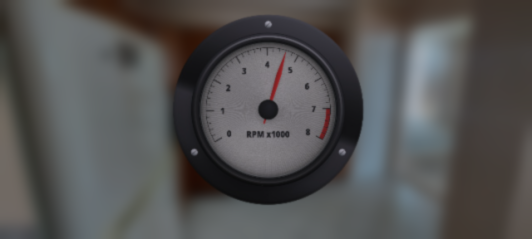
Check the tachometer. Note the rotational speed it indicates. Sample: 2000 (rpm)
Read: 4600 (rpm)
